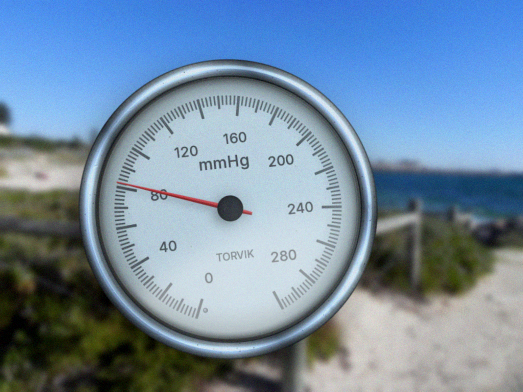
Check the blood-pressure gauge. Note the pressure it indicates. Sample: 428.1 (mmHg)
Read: 82 (mmHg)
